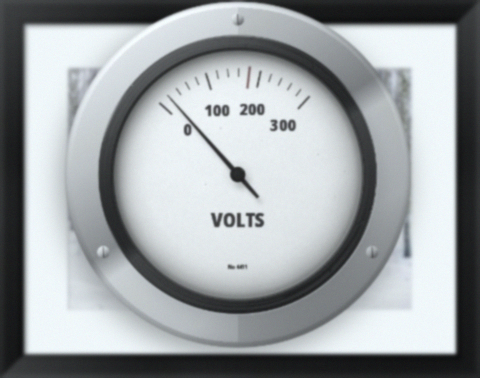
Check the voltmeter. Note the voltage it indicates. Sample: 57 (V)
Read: 20 (V)
